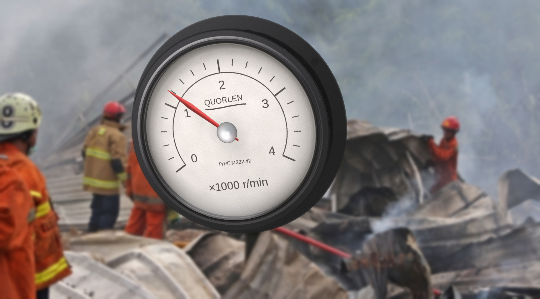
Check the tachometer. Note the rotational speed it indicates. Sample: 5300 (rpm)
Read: 1200 (rpm)
